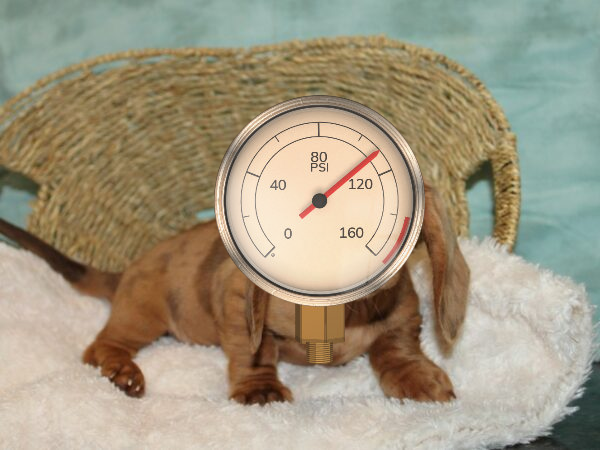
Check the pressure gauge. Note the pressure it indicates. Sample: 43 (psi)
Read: 110 (psi)
